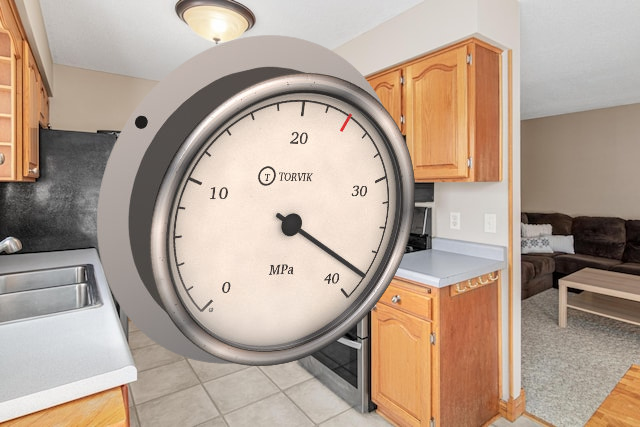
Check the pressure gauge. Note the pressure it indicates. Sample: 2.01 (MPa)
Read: 38 (MPa)
